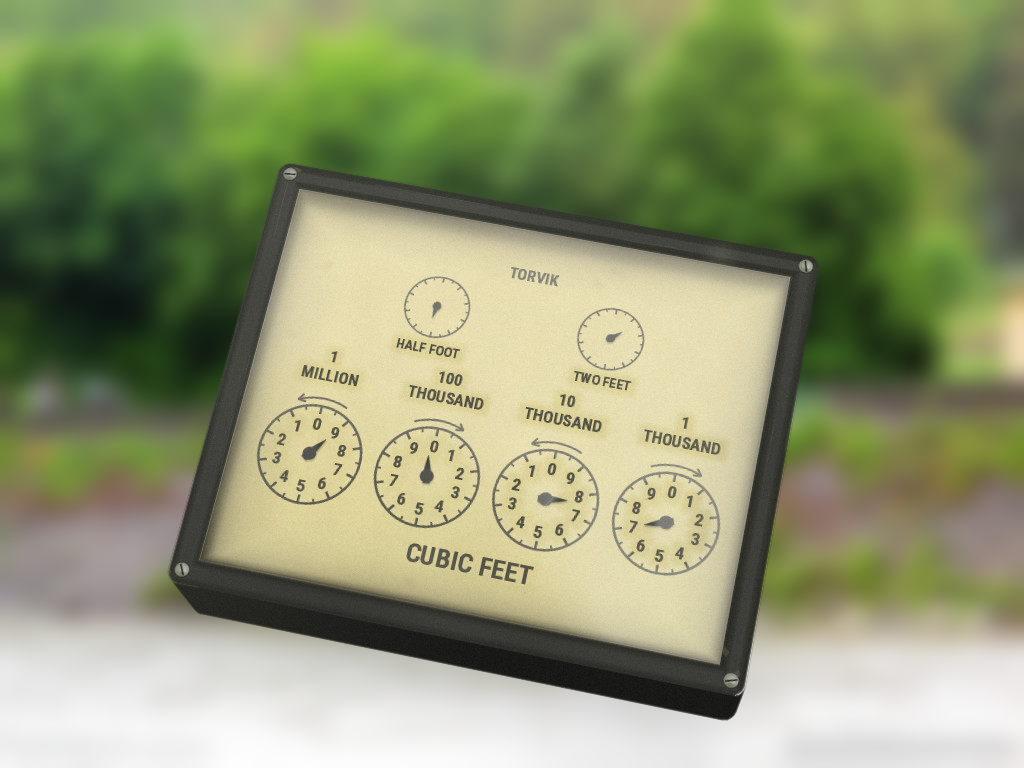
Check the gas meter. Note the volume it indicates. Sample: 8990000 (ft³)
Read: 897700 (ft³)
